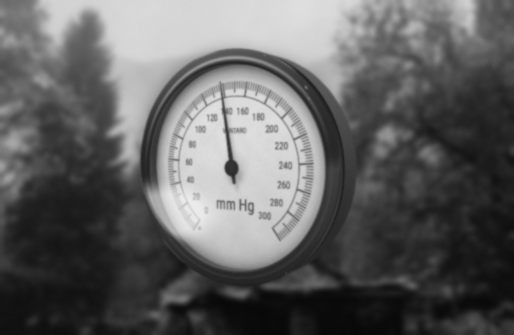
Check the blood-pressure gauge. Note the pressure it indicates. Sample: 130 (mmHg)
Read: 140 (mmHg)
